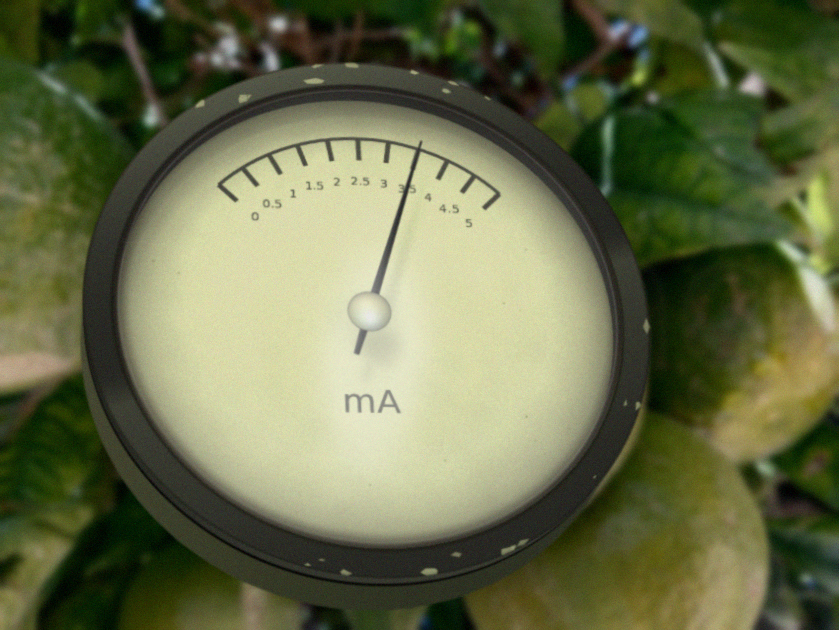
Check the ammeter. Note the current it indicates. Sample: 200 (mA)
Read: 3.5 (mA)
